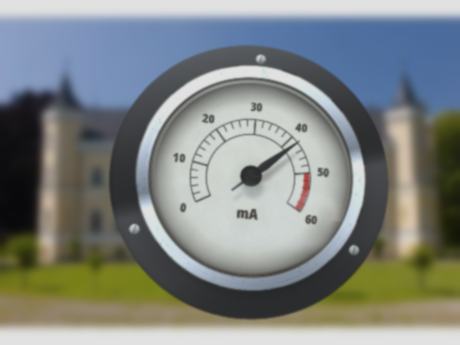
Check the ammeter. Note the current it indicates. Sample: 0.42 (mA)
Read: 42 (mA)
